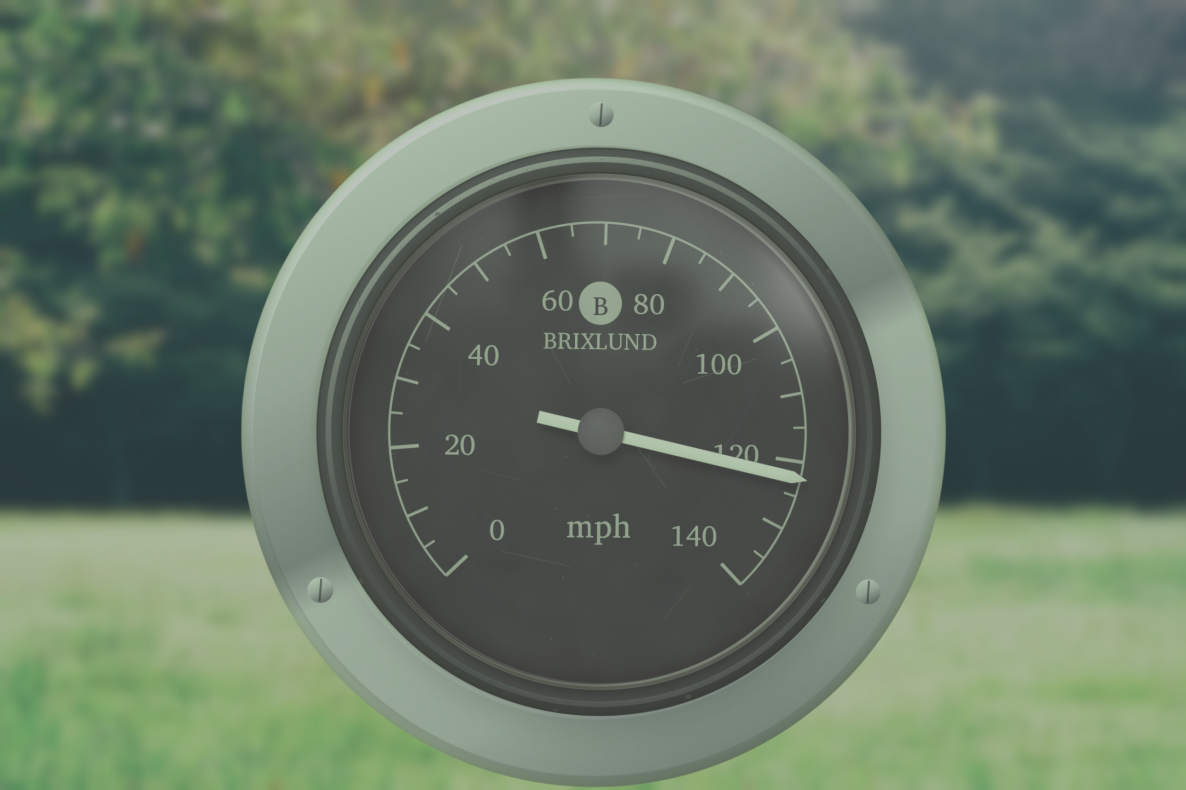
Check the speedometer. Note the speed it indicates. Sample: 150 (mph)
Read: 122.5 (mph)
